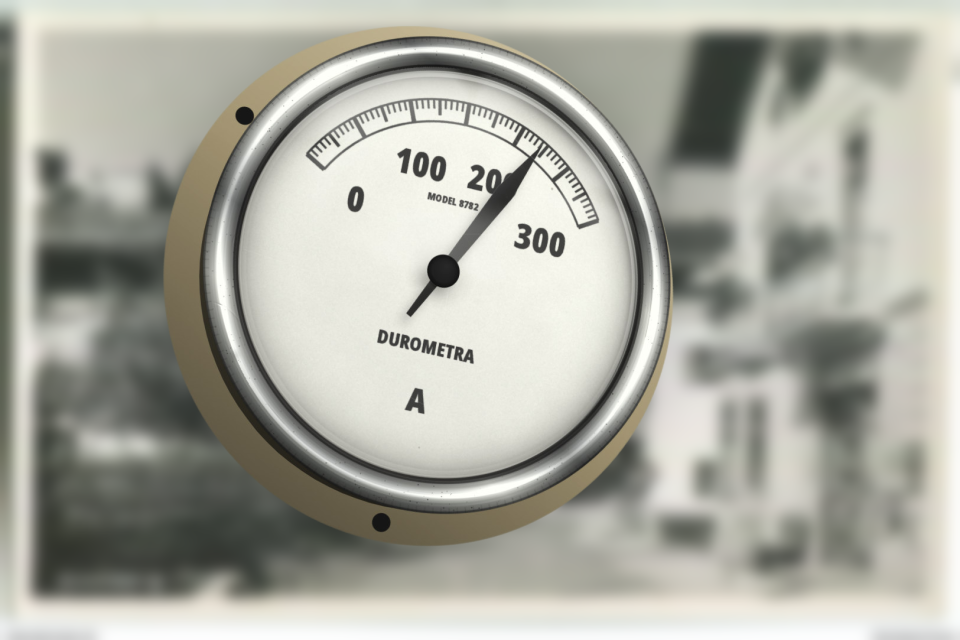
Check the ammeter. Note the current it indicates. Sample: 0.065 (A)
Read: 220 (A)
